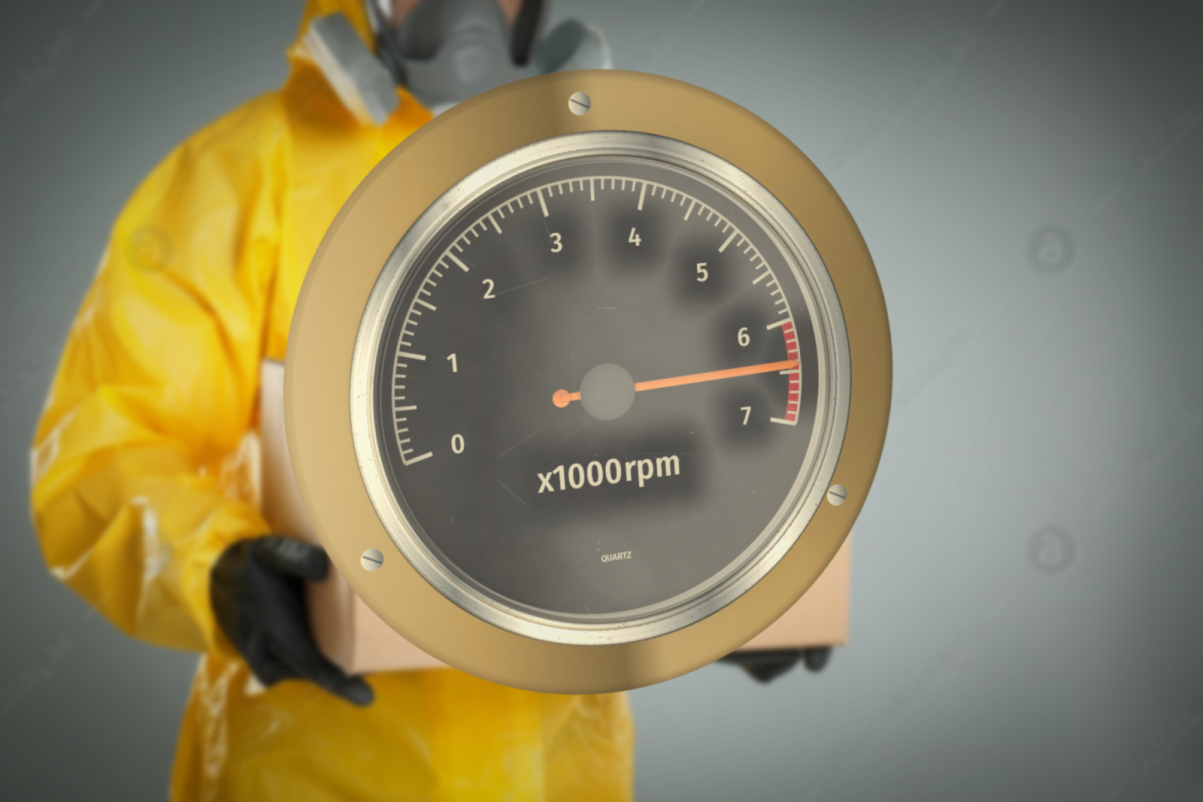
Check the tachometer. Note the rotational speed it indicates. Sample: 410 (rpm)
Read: 6400 (rpm)
